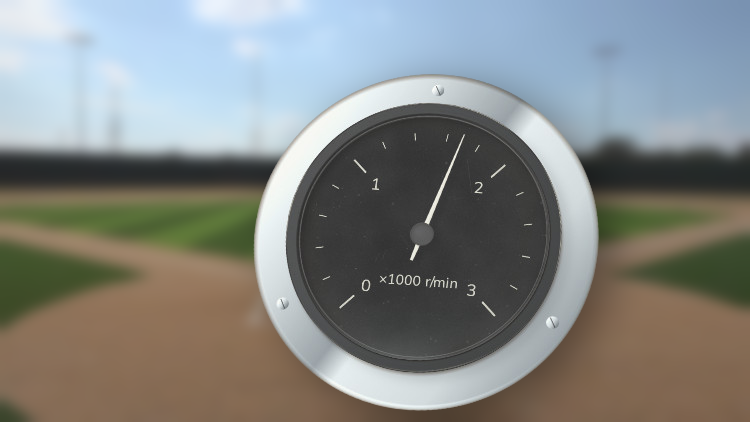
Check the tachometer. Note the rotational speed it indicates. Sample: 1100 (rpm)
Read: 1700 (rpm)
